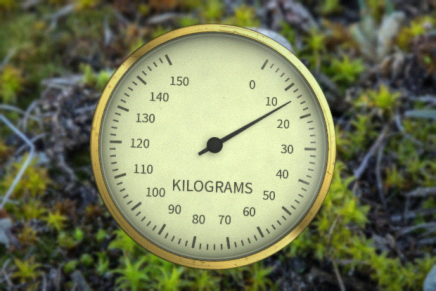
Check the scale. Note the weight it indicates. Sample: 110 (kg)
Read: 14 (kg)
